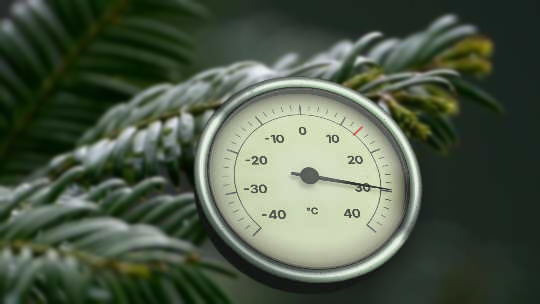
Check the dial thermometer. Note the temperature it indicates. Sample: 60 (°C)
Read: 30 (°C)
